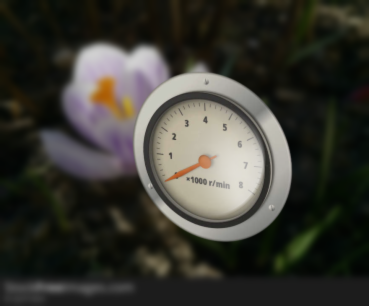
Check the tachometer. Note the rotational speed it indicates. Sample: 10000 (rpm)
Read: 0 (rpm)
